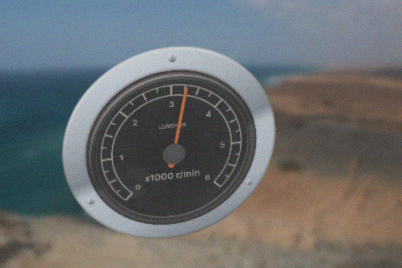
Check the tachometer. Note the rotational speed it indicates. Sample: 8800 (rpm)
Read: 3250 (rpm)
